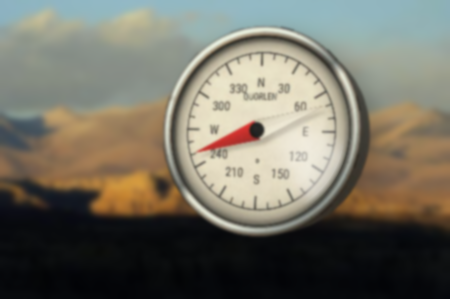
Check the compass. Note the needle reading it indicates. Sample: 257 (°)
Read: 250 (°)
